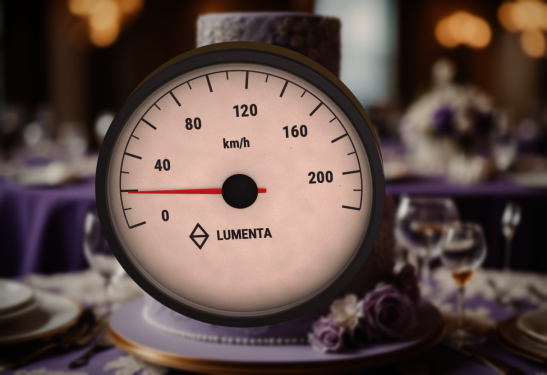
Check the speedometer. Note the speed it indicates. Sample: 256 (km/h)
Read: 20 (km/h)
